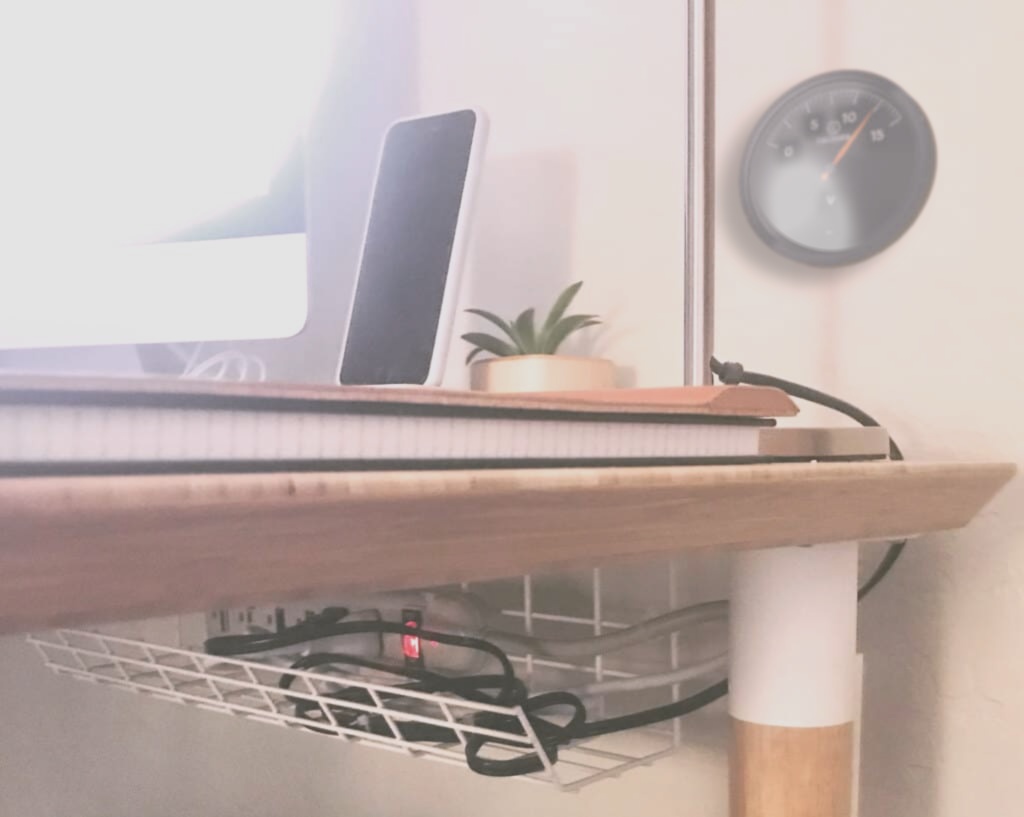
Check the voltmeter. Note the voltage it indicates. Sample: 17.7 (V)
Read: 12.5 (V)
